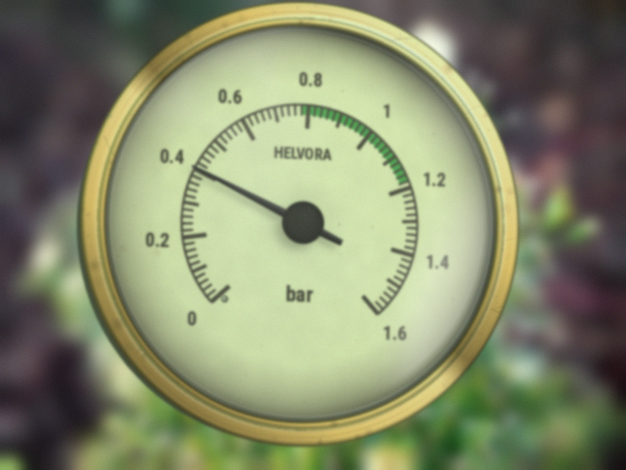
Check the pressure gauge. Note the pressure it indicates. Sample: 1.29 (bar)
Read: 0.4 (bar)
